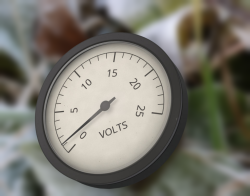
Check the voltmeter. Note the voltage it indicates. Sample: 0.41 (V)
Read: 1 (V)
